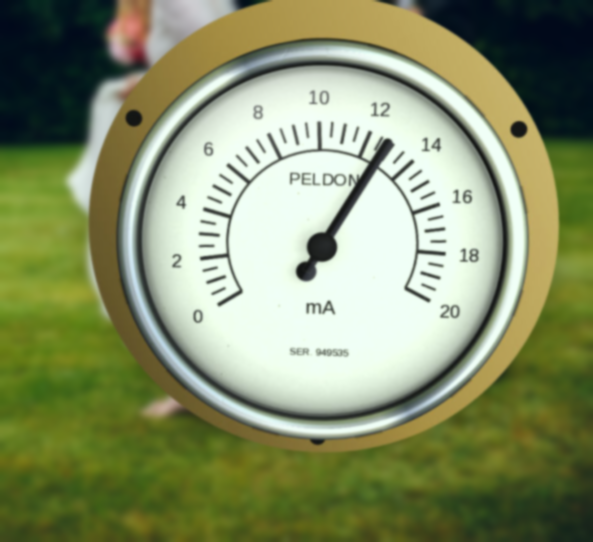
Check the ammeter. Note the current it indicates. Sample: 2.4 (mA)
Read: 12.75 (mA)
